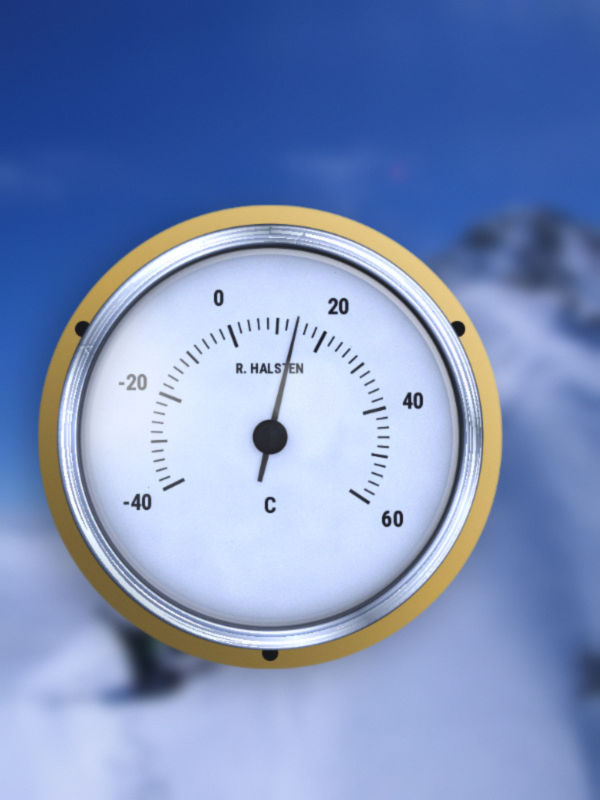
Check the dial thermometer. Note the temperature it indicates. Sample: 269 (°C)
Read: 14 (°C)
